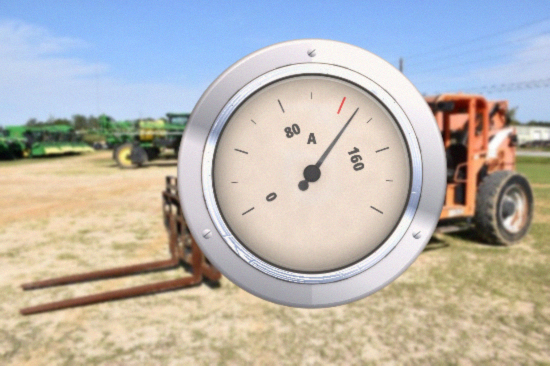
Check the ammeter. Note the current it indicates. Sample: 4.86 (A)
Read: 130 (A)
